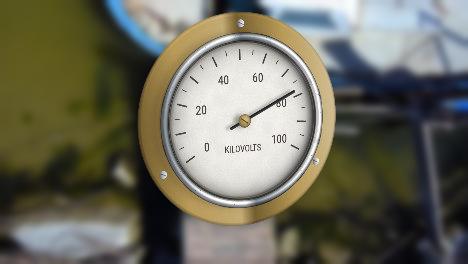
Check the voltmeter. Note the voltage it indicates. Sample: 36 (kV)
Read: 77.5 (kV)
